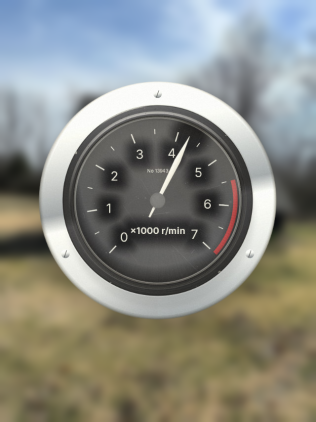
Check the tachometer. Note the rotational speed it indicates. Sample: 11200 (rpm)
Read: 4250 (rpm)
